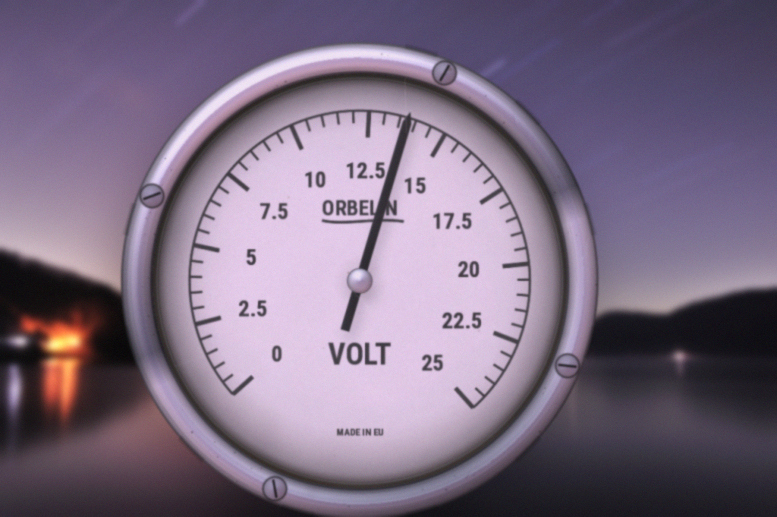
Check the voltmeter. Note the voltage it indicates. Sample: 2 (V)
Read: 13.75 (V)
